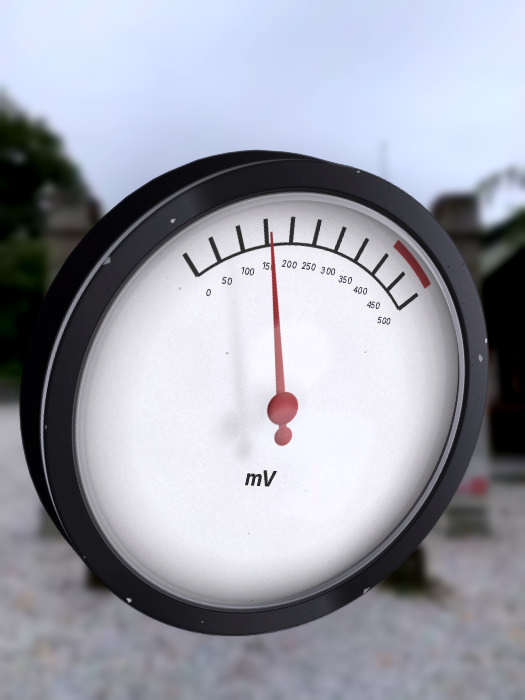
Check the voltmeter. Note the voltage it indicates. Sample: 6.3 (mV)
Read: 150 (mV)
